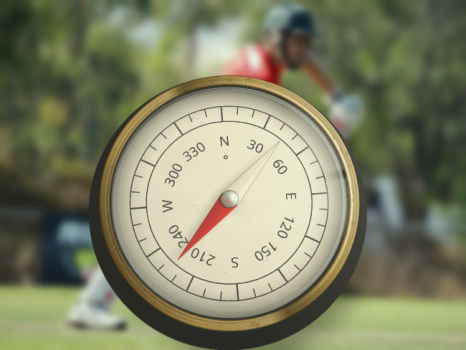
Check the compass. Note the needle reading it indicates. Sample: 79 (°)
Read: 225 (°)
